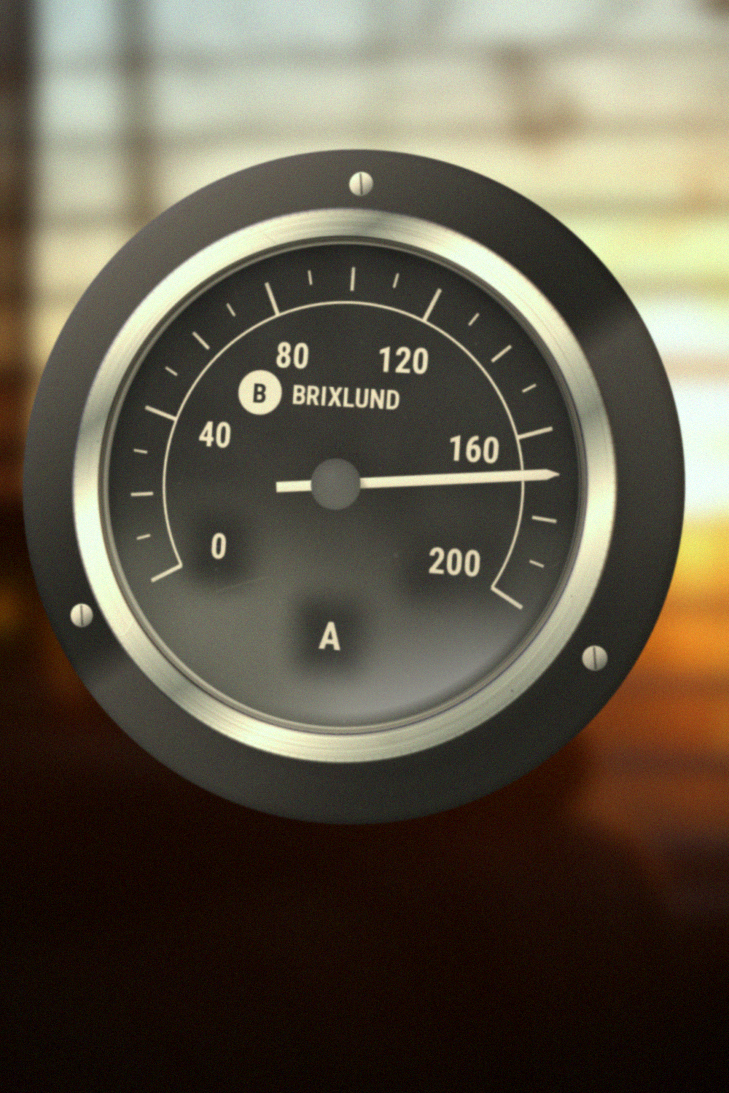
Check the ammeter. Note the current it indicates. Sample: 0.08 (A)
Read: 170 (A)
